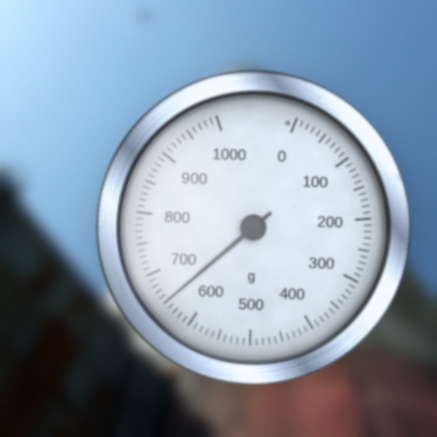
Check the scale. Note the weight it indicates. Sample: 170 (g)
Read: 650 (g)
